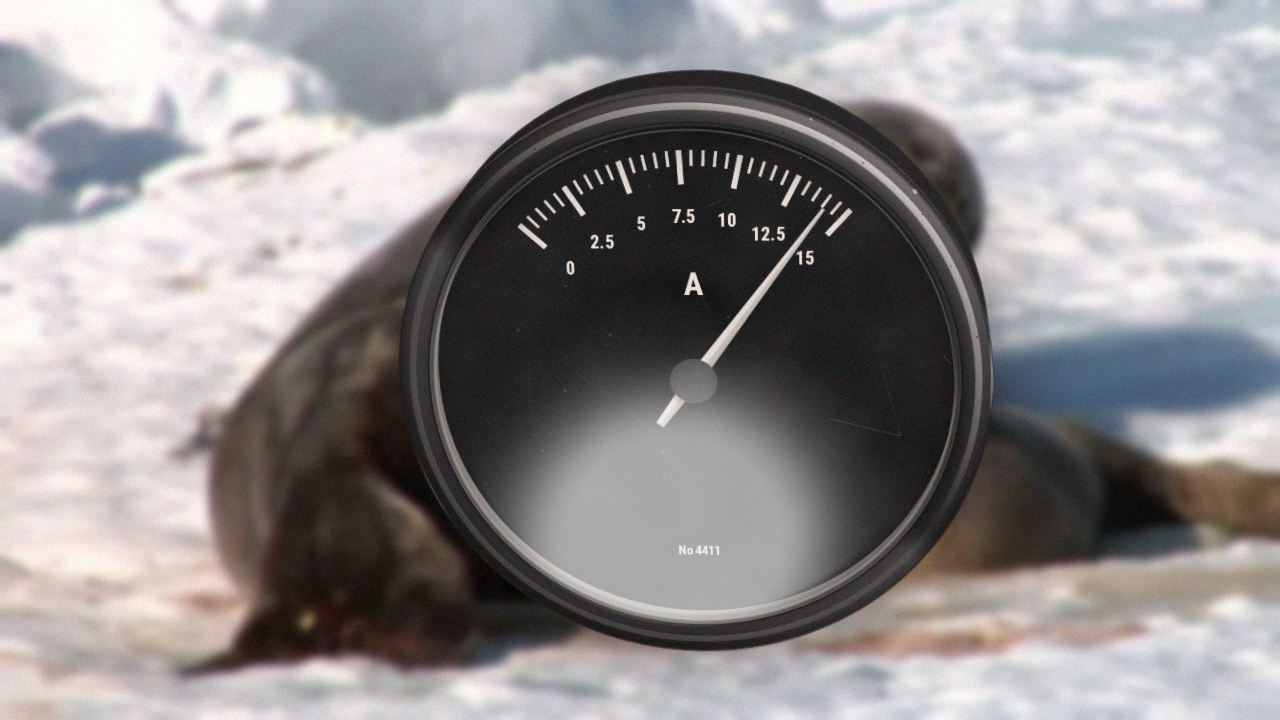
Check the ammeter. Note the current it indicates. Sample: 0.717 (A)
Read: 14 (A)
